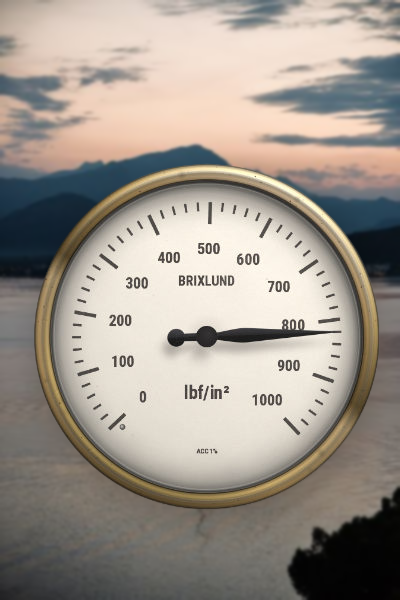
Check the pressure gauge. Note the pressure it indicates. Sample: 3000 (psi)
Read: 820 (psi)
